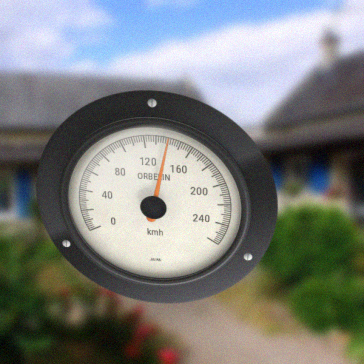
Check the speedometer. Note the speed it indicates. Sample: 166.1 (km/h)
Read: 140 (km/h)
